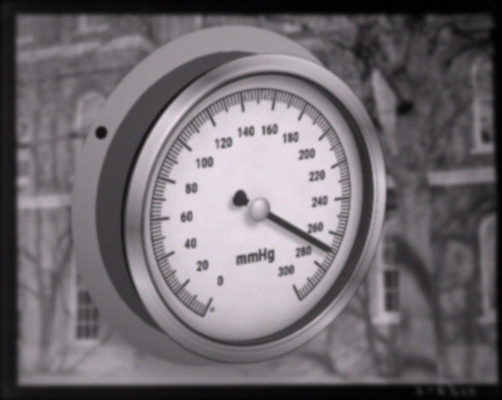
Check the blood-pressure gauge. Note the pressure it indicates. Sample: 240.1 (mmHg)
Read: 270 (mmHg)
